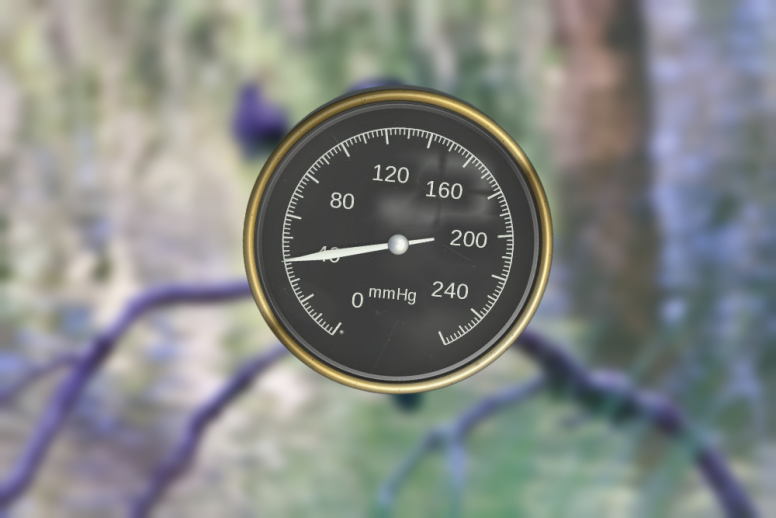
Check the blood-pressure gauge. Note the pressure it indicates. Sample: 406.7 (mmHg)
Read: 40 (mmHg)
